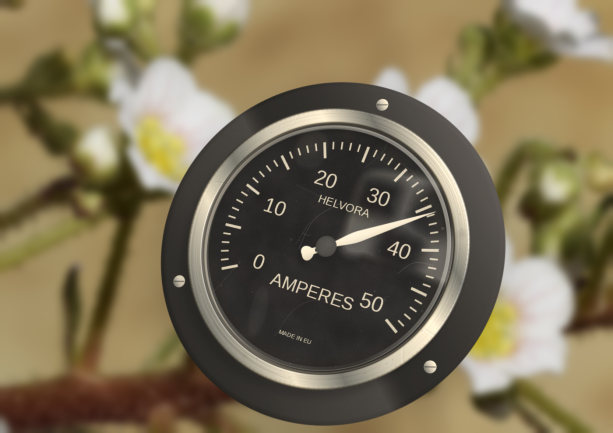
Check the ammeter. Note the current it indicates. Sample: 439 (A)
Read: 36 (A)
